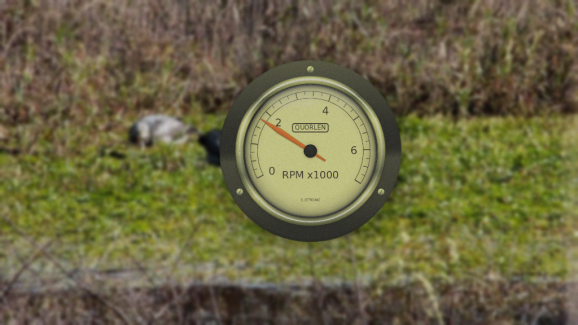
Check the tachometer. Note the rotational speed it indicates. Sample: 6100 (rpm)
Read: 1750 (rpm)
